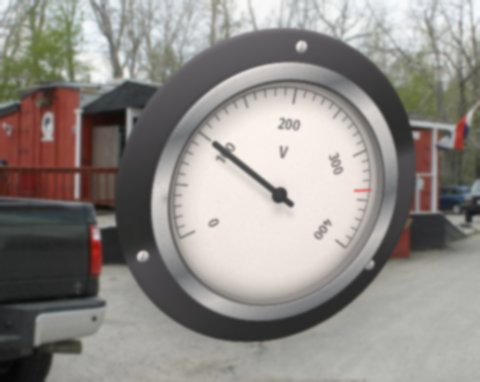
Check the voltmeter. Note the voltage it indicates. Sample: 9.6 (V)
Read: 100 (V)
